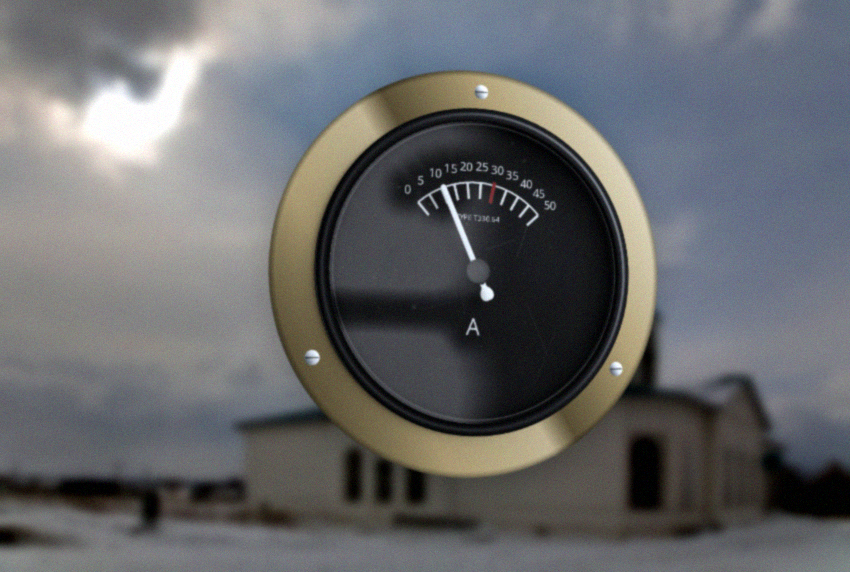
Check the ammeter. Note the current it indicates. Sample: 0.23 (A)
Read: 10 (A)
